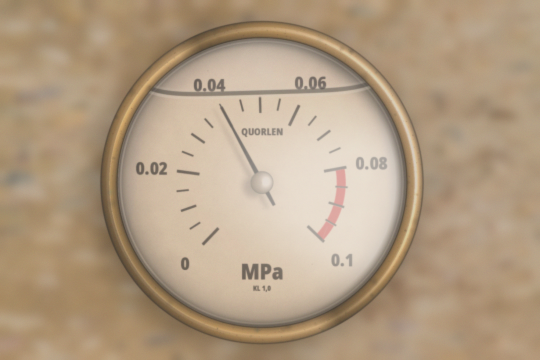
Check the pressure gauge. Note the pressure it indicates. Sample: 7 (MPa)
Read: 0.04 (MPa)
